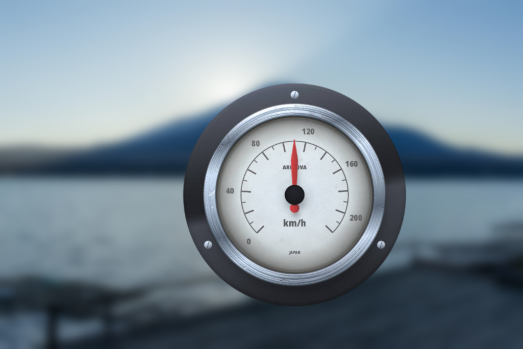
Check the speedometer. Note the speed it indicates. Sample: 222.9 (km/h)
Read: 110 (km/h)
